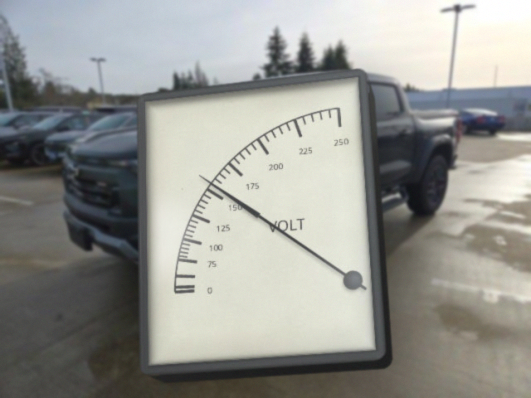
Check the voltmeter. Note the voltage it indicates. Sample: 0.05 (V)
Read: 155 (V)
